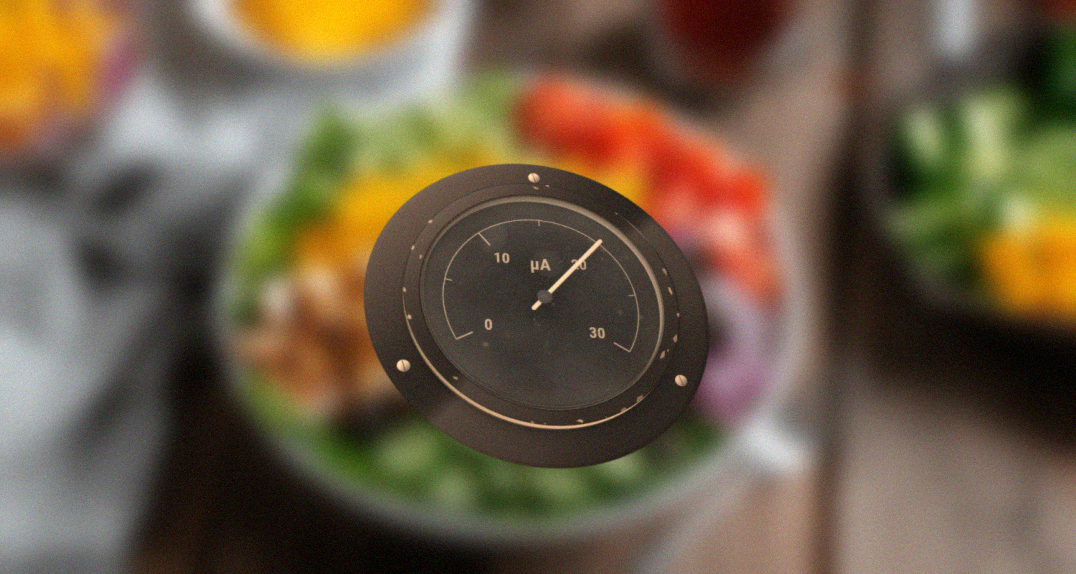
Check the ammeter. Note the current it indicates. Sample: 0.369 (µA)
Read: 20 (µA)
